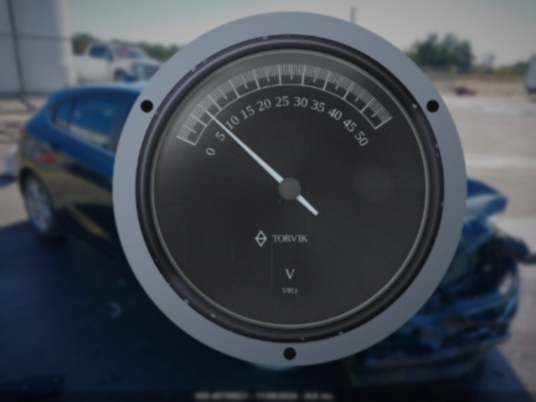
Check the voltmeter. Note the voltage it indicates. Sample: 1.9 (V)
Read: 7.5 (V)
